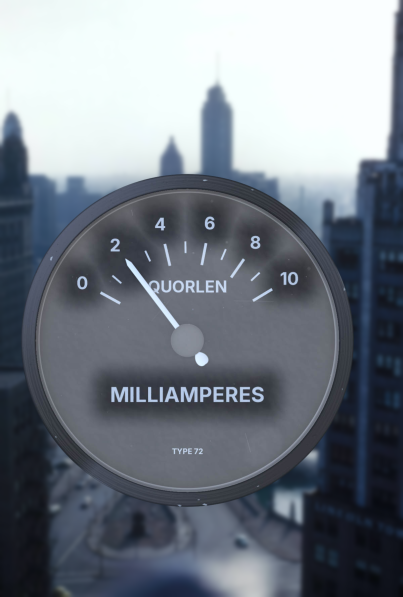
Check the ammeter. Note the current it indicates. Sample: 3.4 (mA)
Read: 2 (mA)
